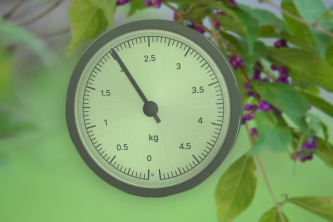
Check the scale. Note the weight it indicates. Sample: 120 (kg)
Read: 2.05 (kg)
